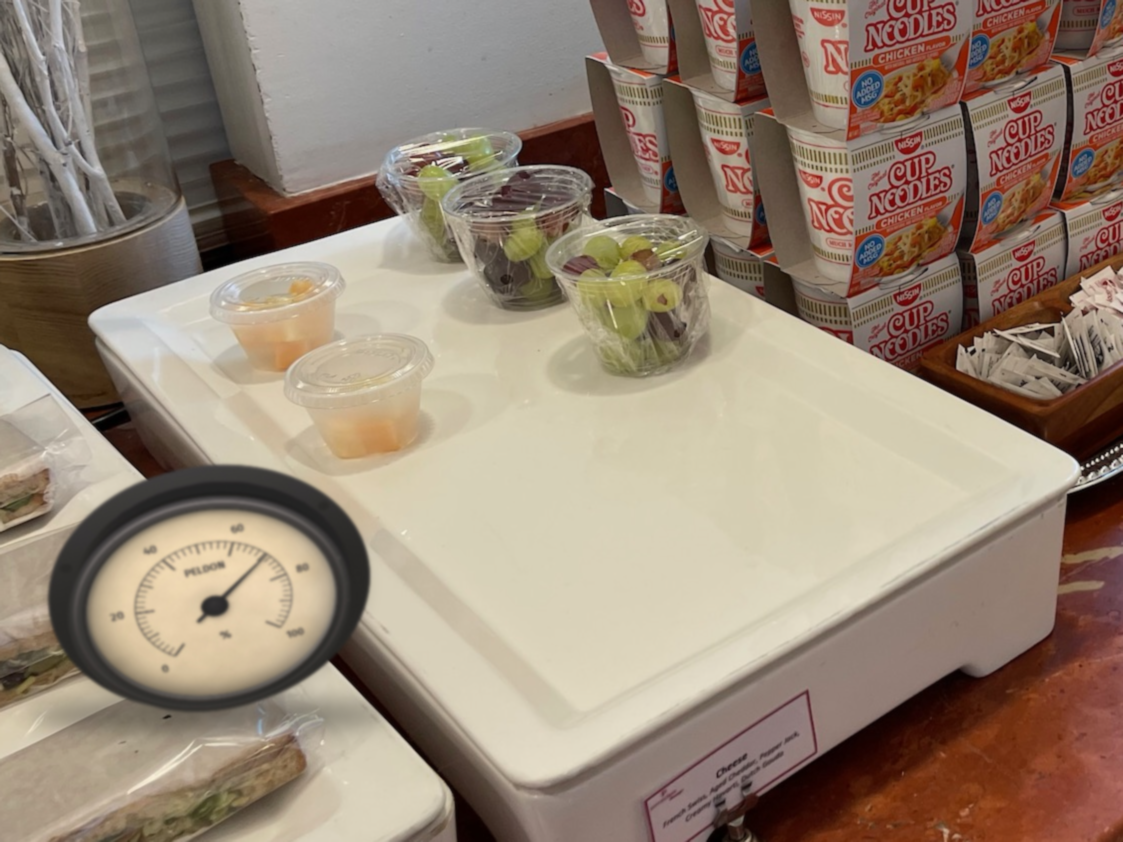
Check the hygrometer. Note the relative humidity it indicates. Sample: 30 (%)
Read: 70 (%)
